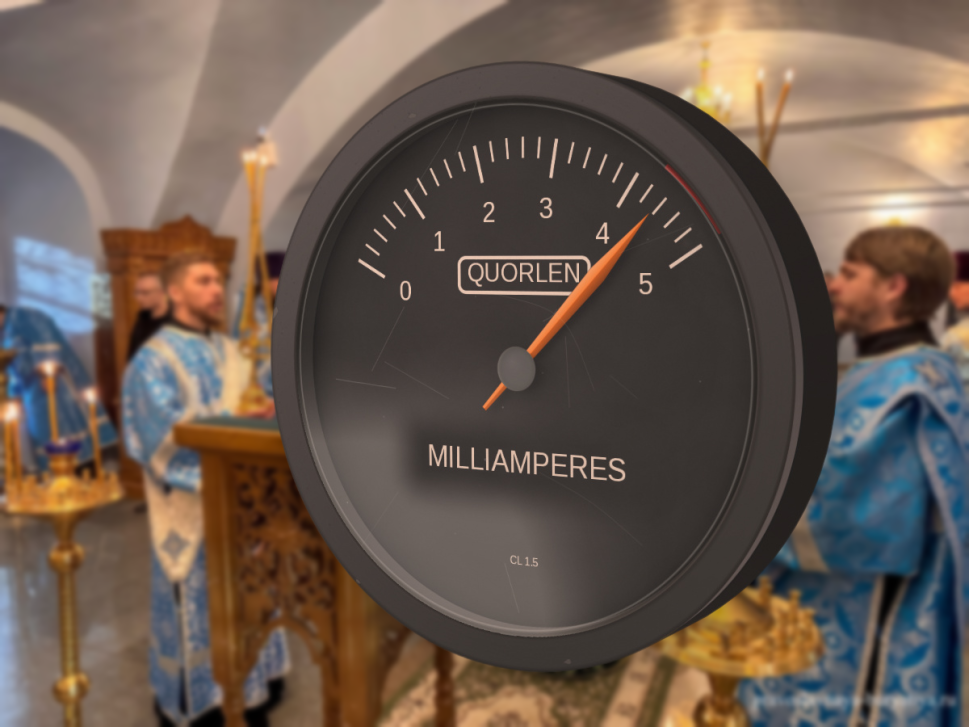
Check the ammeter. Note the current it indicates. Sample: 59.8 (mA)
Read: 4.4 (mA)
